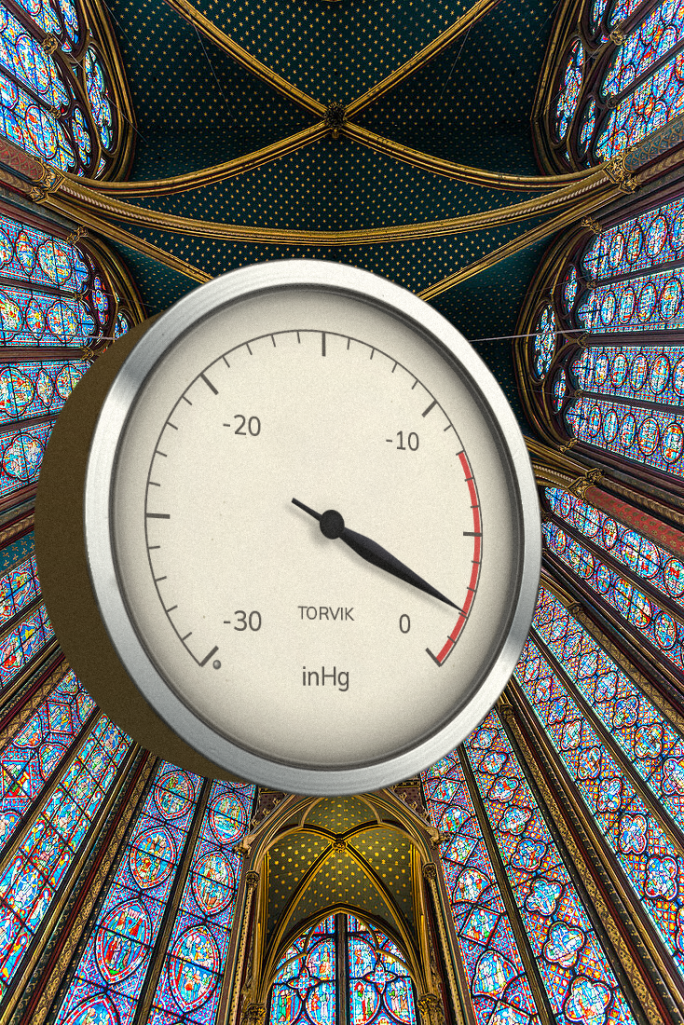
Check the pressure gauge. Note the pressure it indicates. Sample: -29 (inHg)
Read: -2 (inHg)
